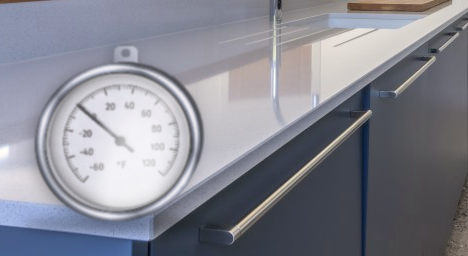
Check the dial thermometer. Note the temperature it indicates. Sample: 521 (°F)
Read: 0 (°F)
